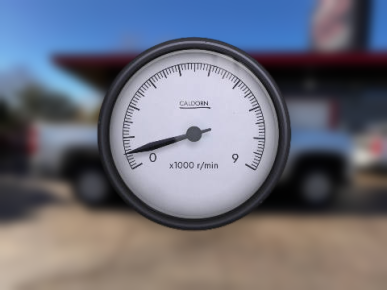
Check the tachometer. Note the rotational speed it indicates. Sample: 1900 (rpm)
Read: 500 (rpm)
